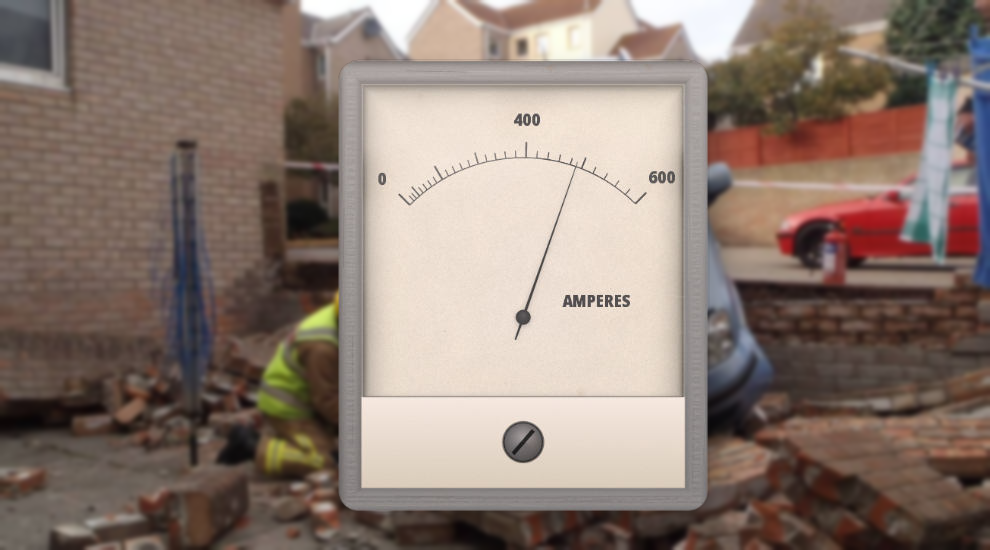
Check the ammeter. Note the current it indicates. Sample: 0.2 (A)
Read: 490 (A)
